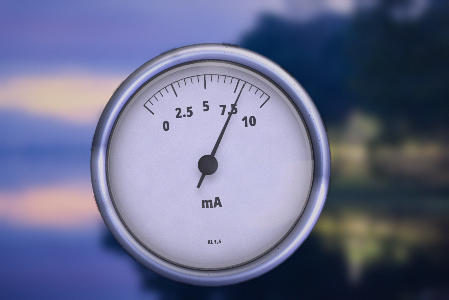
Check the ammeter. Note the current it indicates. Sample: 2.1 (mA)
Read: 8 (mA)
